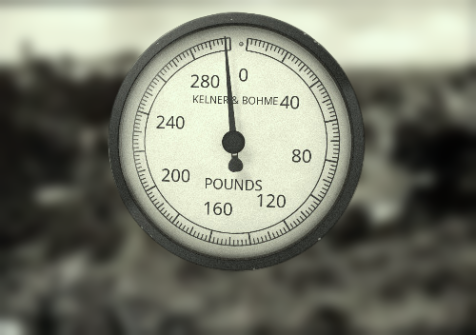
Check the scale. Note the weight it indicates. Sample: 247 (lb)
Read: 298 (lb)
